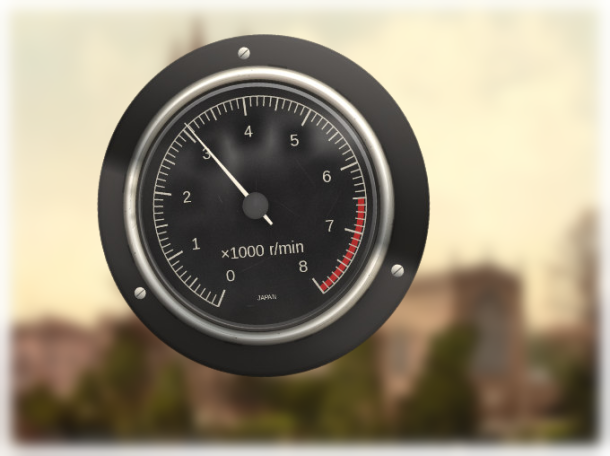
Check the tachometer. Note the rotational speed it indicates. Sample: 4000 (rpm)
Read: 3100 (rpm)
